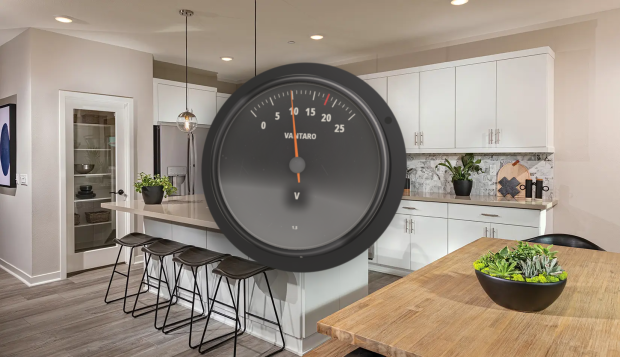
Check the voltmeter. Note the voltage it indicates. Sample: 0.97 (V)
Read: 10 (V)
